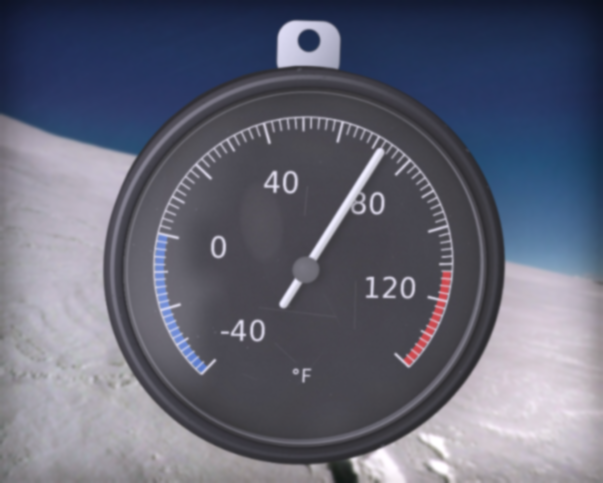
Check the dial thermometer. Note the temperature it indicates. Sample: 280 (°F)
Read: 72 (°F)
